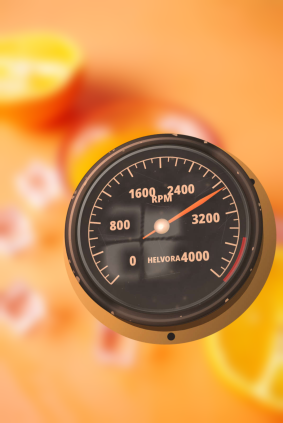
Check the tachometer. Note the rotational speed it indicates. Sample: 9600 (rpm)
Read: 2900 (rpm)
